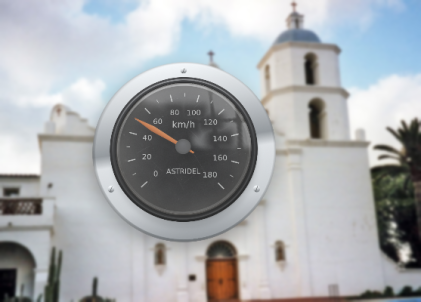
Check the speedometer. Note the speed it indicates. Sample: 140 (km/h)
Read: 50 (km/h)
